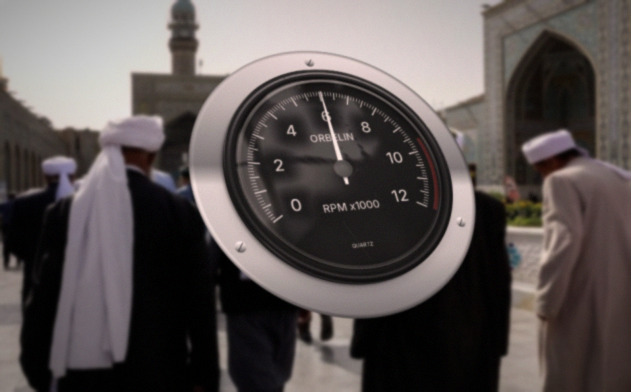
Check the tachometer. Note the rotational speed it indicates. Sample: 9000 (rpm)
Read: 6000 (rpm)
